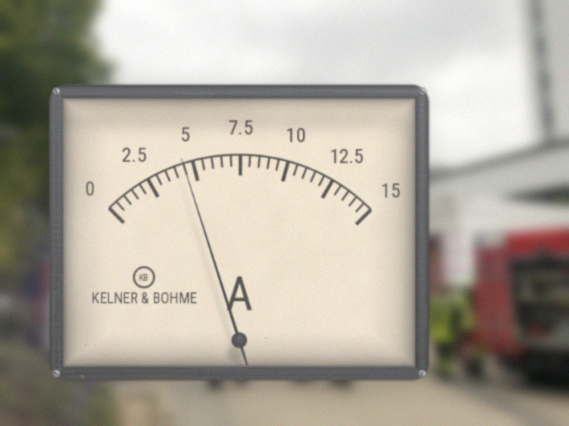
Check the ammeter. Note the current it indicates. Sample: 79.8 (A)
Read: 4.5 (A)
